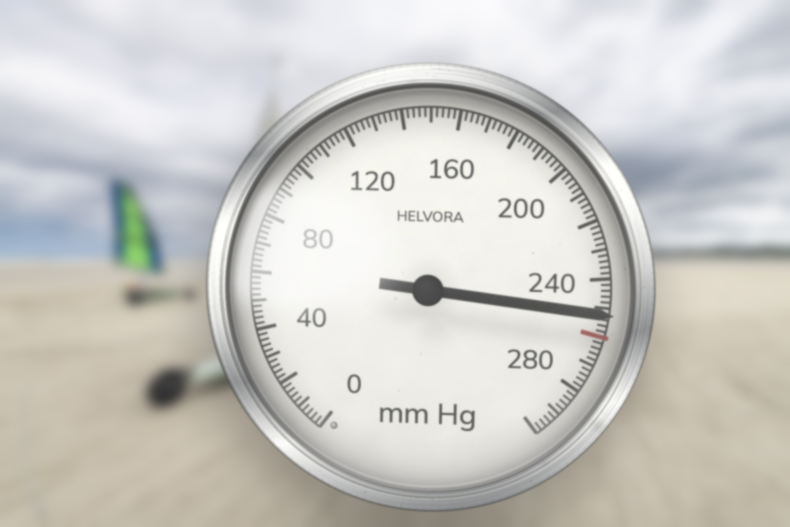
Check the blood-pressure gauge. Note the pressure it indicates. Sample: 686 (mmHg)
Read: 252 (mmHg)
